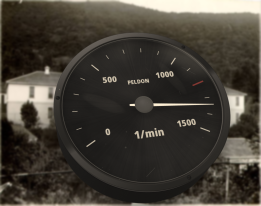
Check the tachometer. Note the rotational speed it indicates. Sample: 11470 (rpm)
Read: 1350 (rpm)
